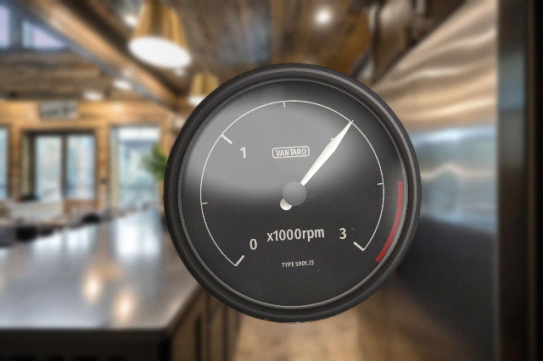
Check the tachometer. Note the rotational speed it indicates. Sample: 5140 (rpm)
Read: 2000 (rpm)
